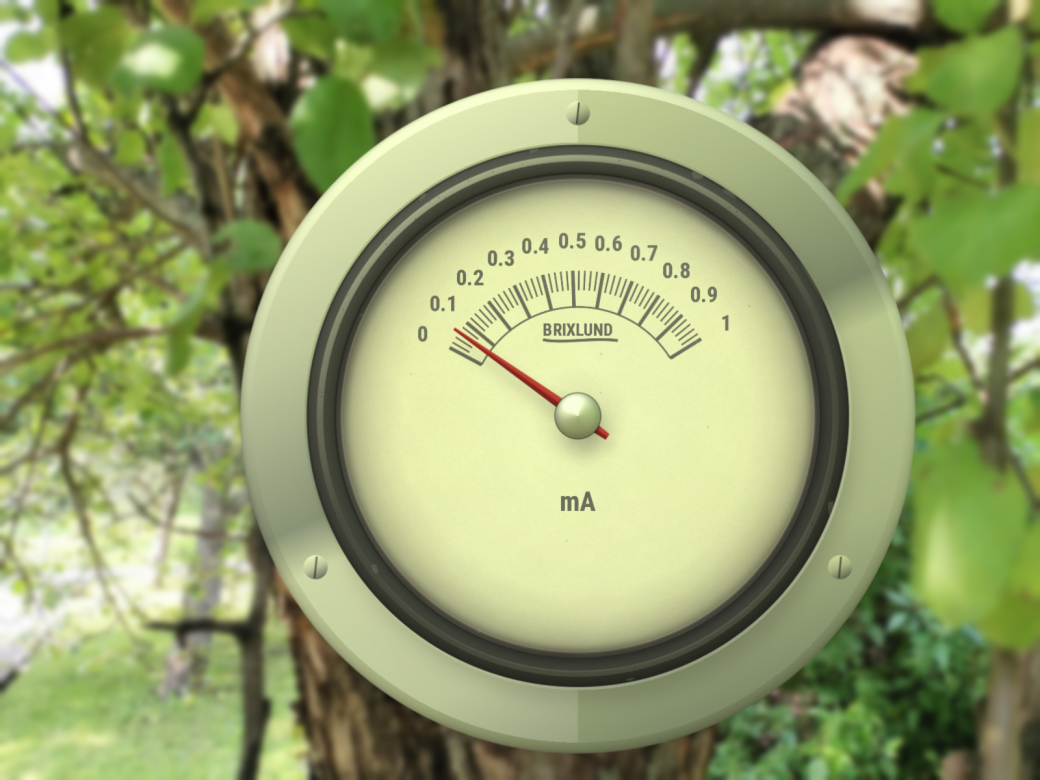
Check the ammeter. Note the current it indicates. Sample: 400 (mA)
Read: 0.06 (mA)
